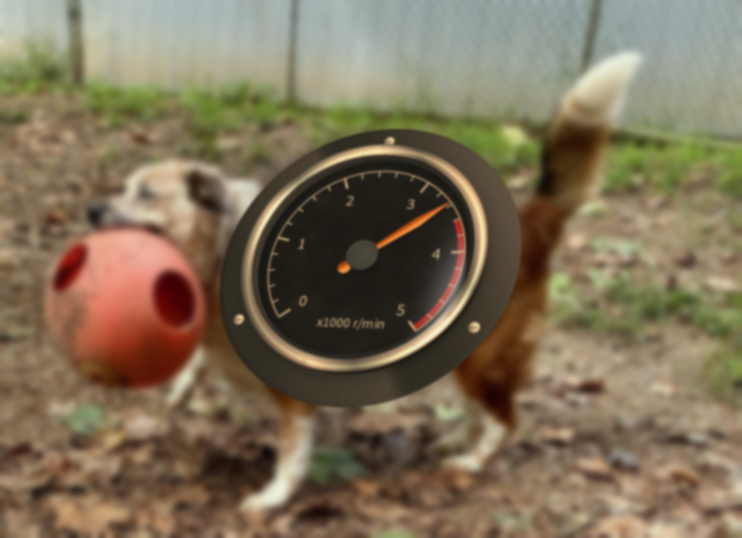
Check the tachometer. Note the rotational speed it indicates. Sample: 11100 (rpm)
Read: 3400 (rpm)
